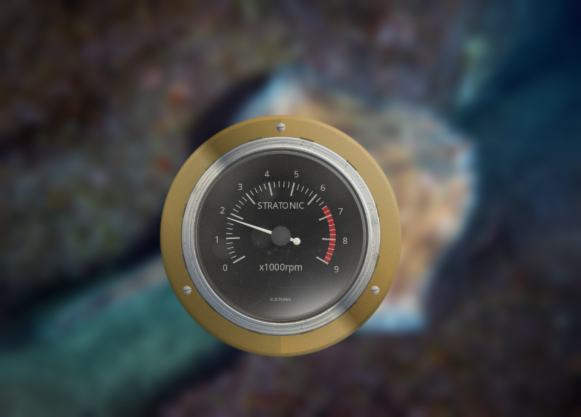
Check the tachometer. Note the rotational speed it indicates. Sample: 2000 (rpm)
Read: 1800 (rpm)
